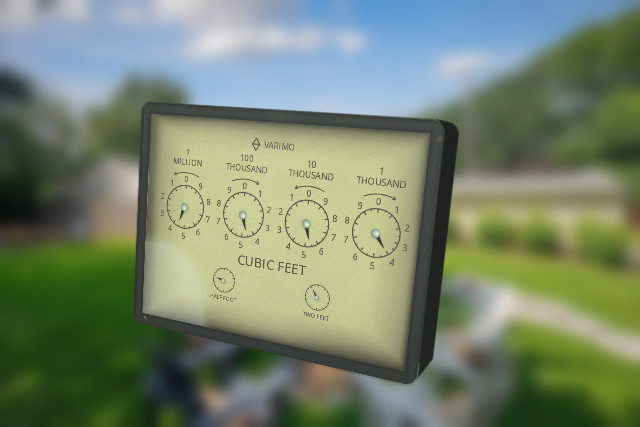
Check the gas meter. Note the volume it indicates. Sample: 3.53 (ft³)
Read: 445400 (ft³)
